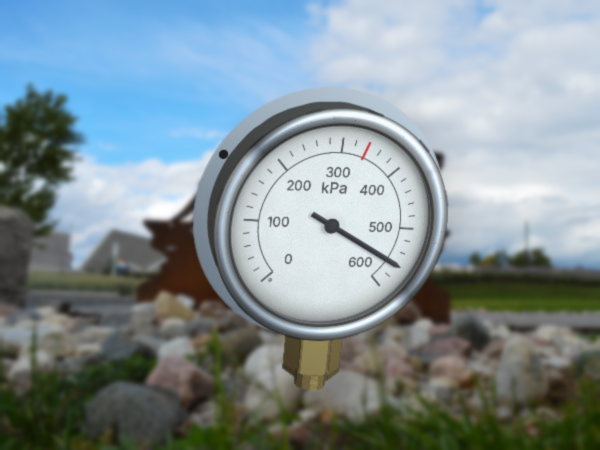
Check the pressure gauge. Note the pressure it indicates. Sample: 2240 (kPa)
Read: 560 (kPa)
